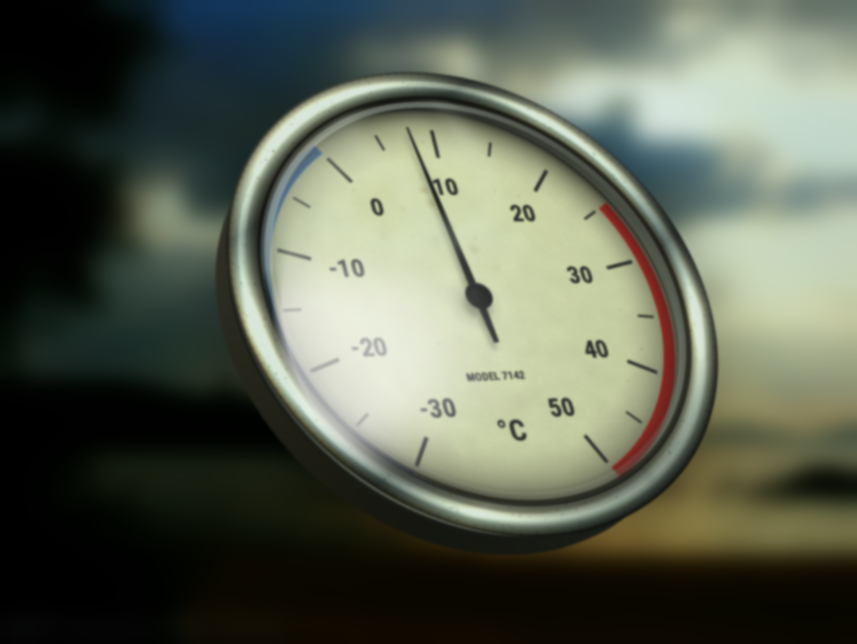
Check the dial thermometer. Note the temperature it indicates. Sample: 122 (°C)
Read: 7.5 (°C)
